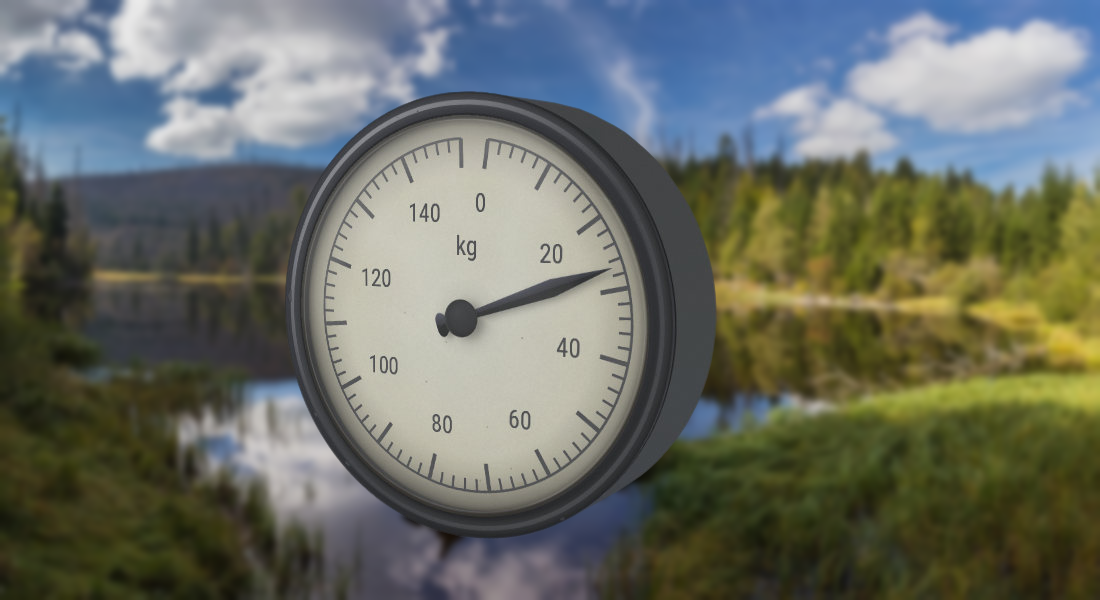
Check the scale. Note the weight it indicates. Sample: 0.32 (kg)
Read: 27 (kg)
